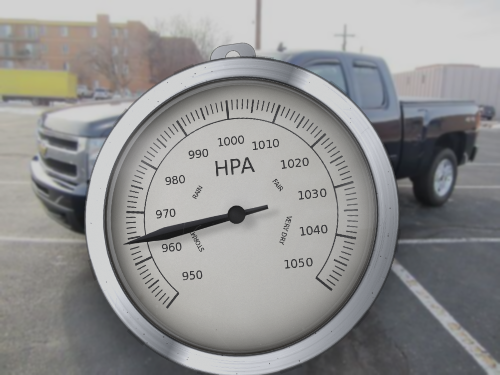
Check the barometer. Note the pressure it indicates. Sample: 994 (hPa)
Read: 964 (hPa)
